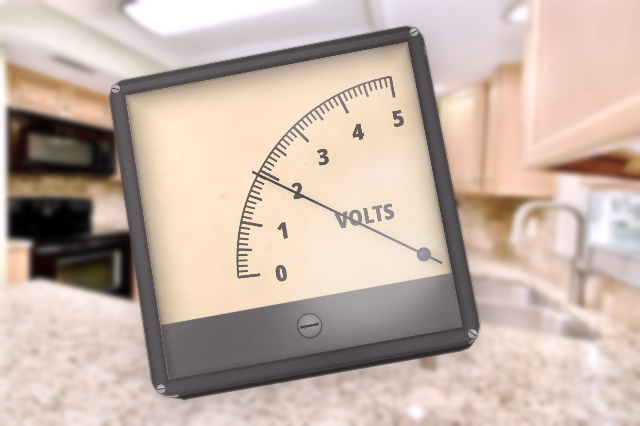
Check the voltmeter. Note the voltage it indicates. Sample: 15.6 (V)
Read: 1.9 (V)
